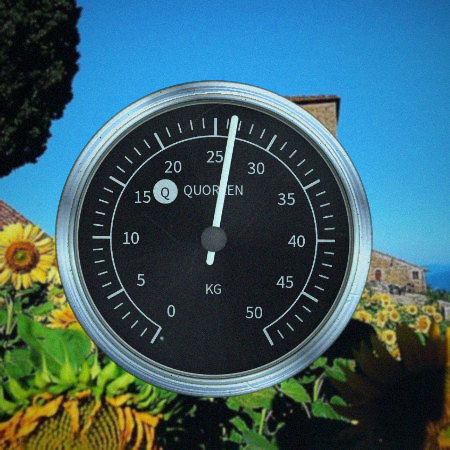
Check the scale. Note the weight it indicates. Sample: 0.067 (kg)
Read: 26.5 (kg)
